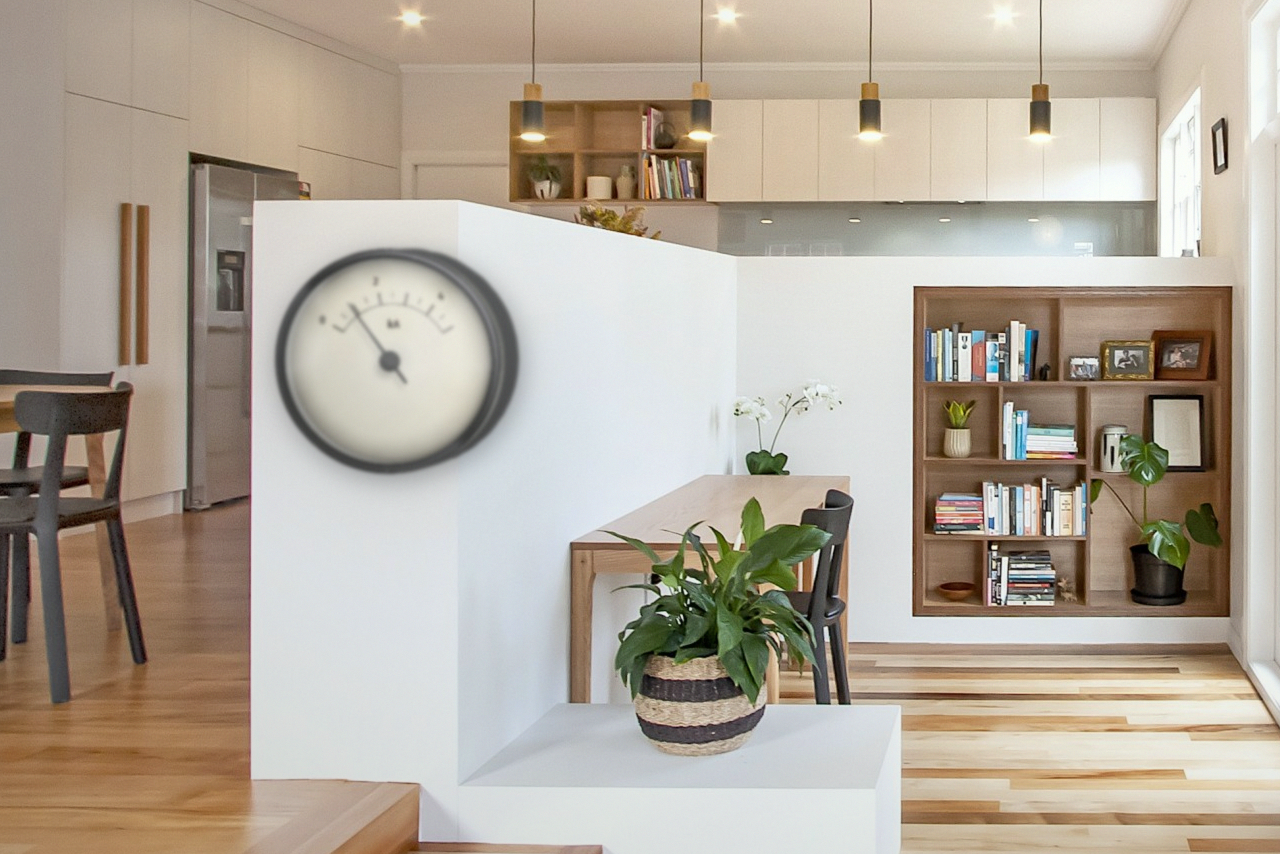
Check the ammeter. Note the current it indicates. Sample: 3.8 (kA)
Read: 1 (kA)
